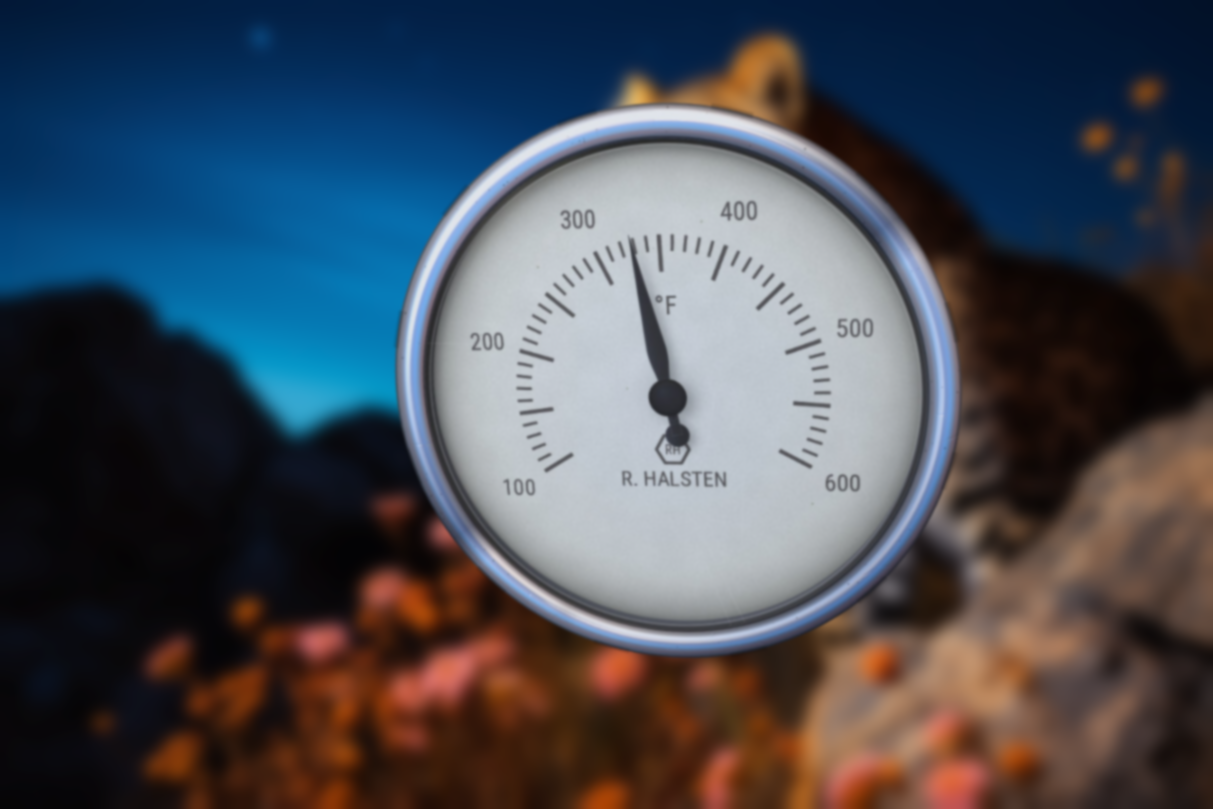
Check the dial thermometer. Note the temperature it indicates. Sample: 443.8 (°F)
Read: 330 (°F)
